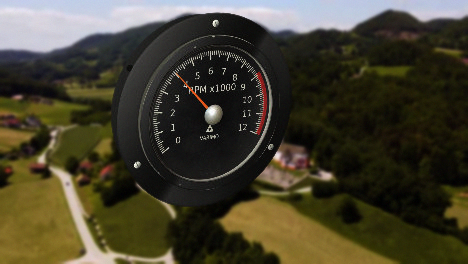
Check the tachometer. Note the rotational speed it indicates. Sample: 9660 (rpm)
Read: 4000 (rpm)
